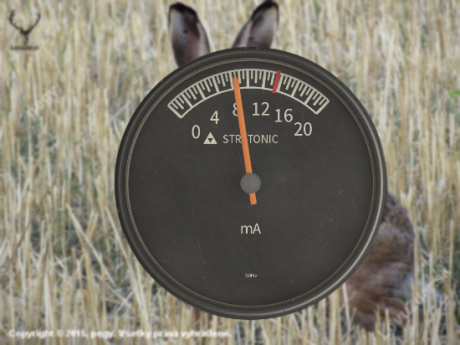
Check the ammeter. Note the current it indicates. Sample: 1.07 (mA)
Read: 8.5 (mA)
